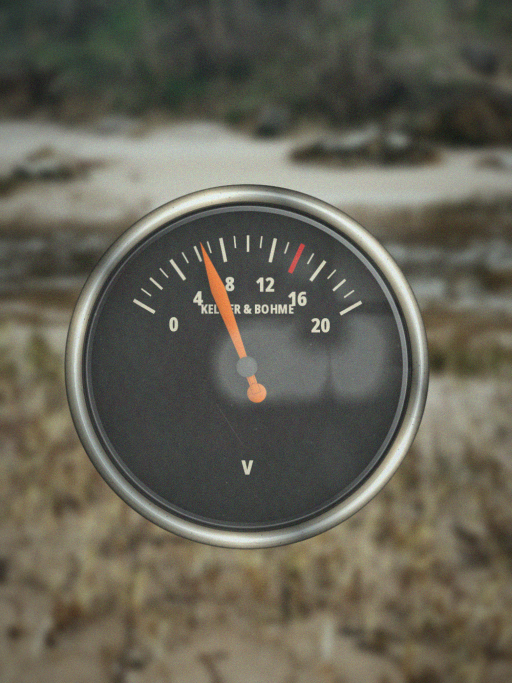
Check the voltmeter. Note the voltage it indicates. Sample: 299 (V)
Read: 6.5 (V)
